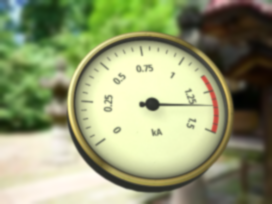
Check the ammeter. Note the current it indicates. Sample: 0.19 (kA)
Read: 1.35 (kA)
